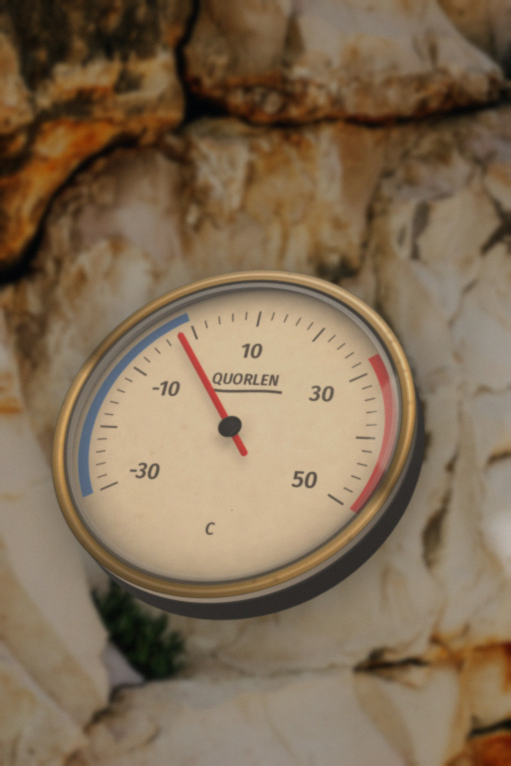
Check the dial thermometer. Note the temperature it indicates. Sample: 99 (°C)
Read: -2 (°C)
